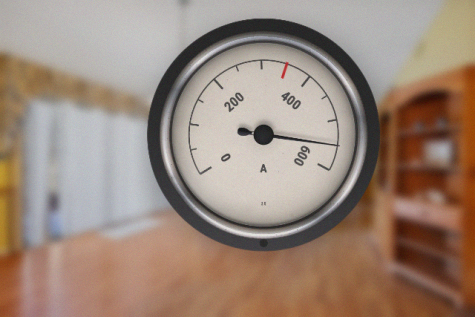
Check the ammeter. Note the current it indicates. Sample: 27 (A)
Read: 550 (A)
